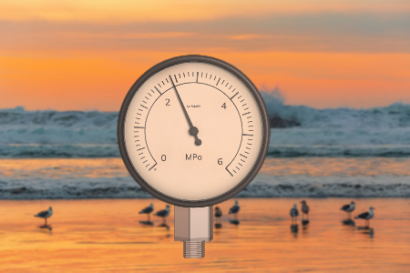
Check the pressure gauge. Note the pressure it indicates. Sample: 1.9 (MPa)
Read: 2.4 (MPa)
